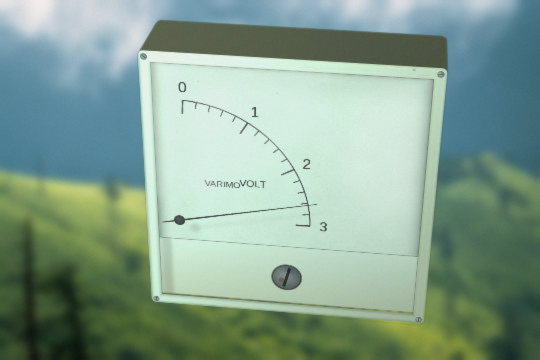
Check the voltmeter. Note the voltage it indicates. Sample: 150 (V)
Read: 2.6 (V)
